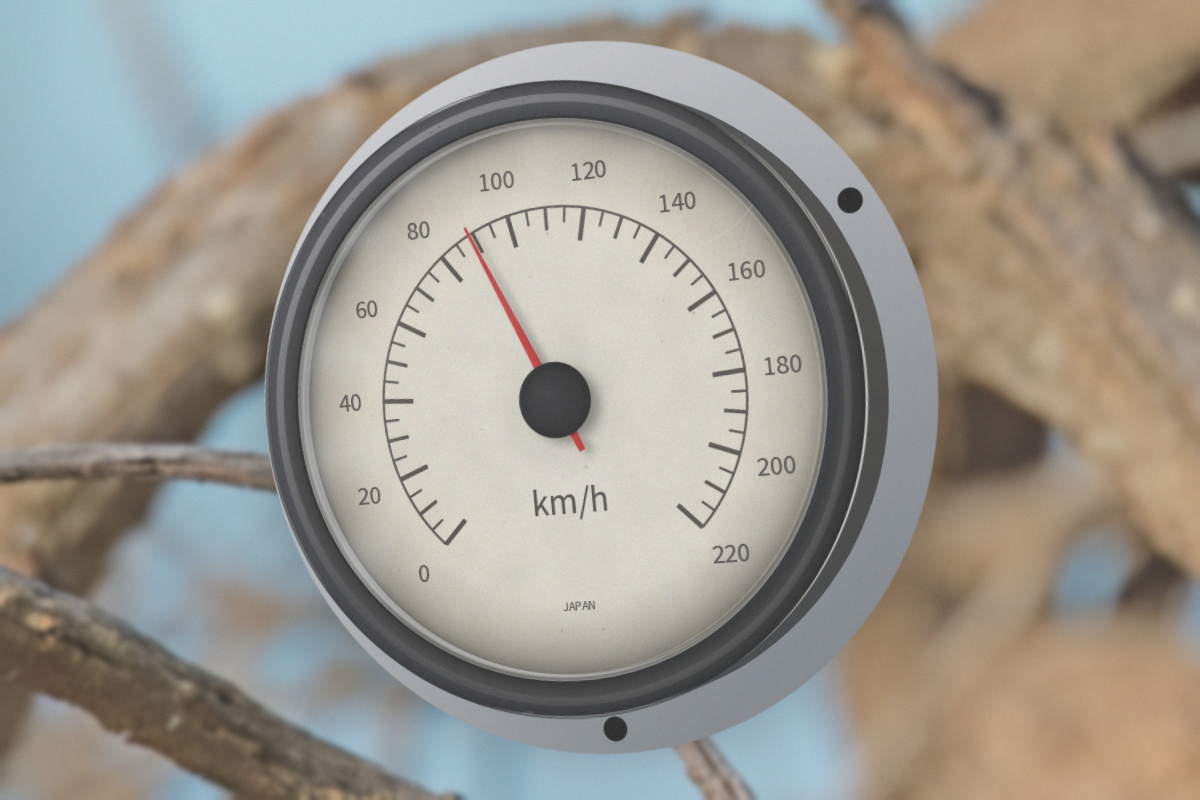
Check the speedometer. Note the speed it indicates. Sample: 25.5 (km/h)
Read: 90 (km/h)
